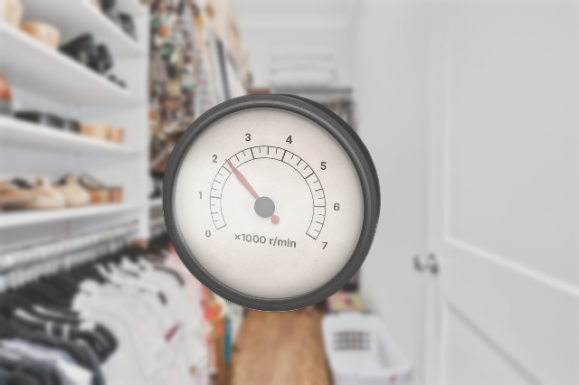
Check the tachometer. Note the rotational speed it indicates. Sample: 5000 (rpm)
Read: 2250 (rpm)
